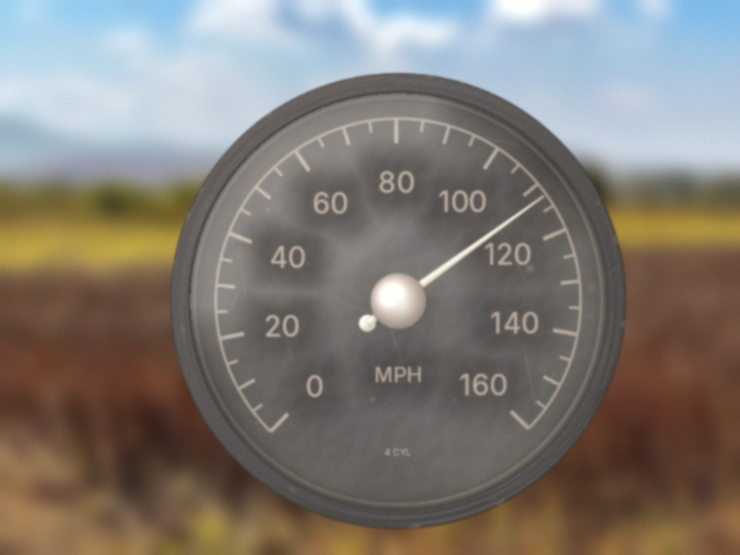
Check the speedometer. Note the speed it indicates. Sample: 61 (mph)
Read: 112.5 (mph)
